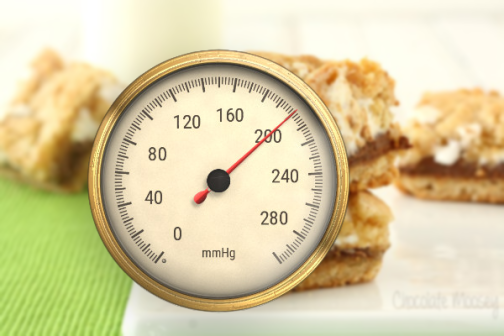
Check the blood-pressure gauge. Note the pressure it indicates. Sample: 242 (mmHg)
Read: 200 (mmHg)
